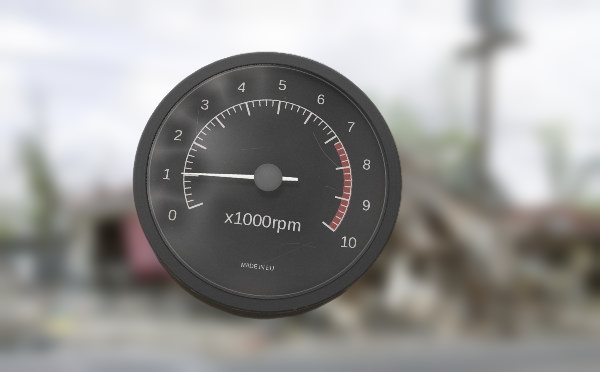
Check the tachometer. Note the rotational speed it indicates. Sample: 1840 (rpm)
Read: 1000 (rpm)
